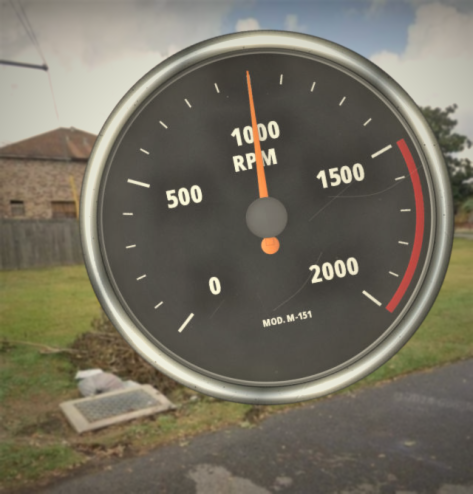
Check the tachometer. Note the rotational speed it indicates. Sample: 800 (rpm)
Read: 1000 (rpm)
